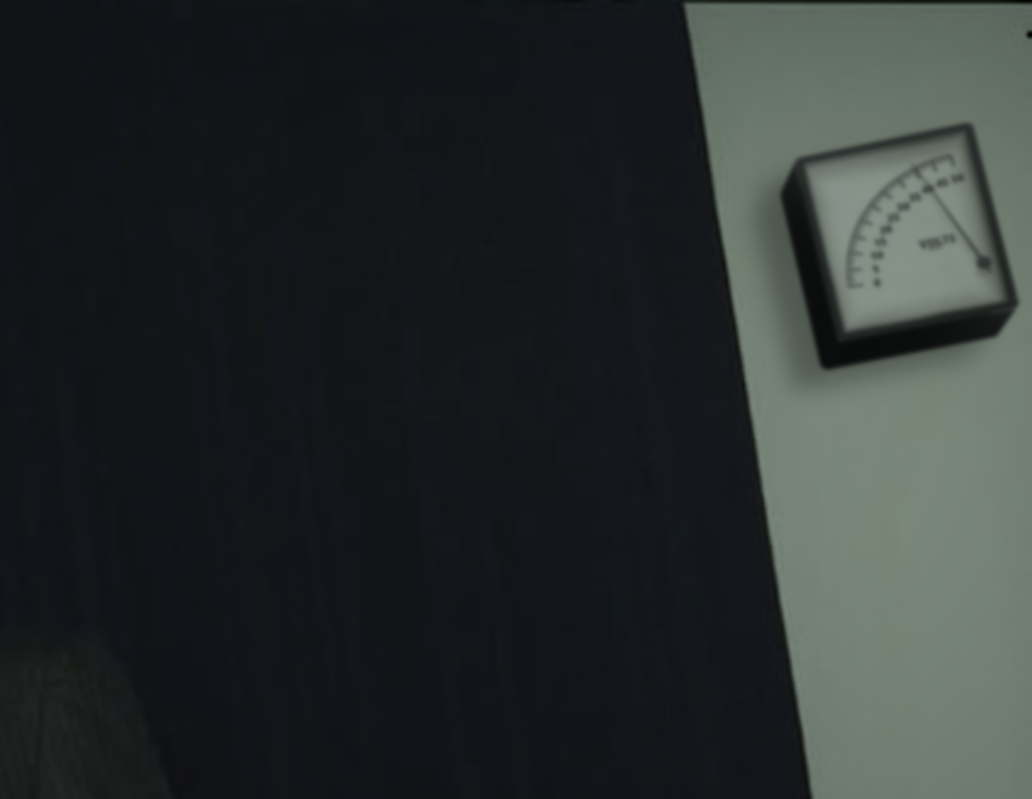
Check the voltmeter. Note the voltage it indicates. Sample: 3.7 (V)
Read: 40 (V)
